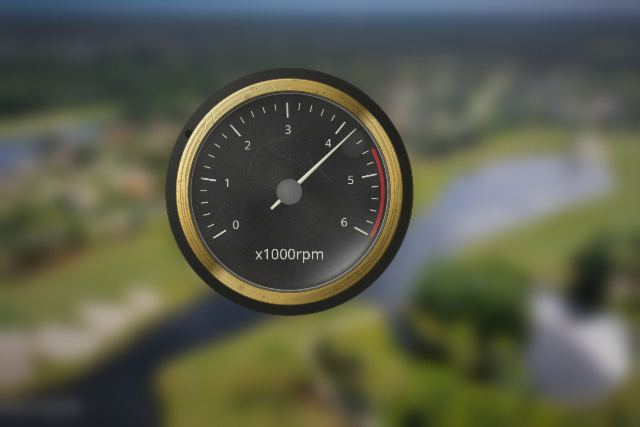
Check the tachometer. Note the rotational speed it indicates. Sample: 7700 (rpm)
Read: 4200 (rpm)
